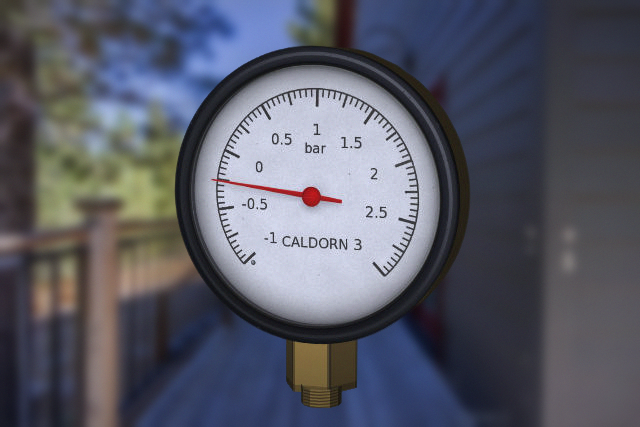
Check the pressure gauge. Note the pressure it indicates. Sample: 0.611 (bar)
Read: -0.25 (bar)
